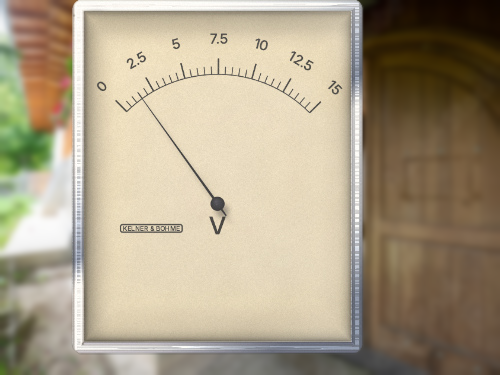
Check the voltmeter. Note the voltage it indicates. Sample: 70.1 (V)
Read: 1.5 (V)
